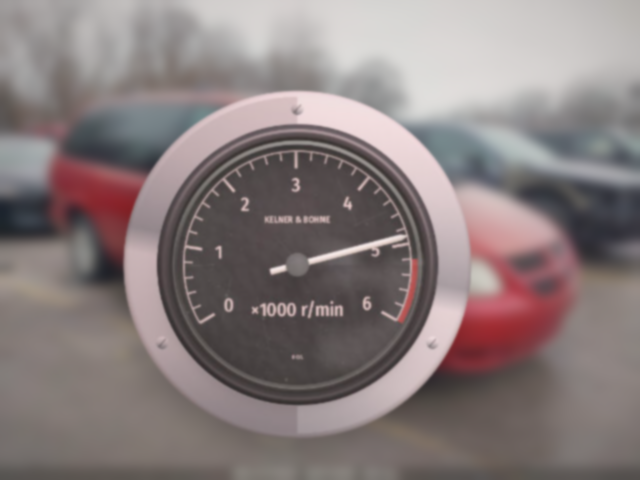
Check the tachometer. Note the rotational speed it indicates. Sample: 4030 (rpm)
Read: 4900 (rpm)
